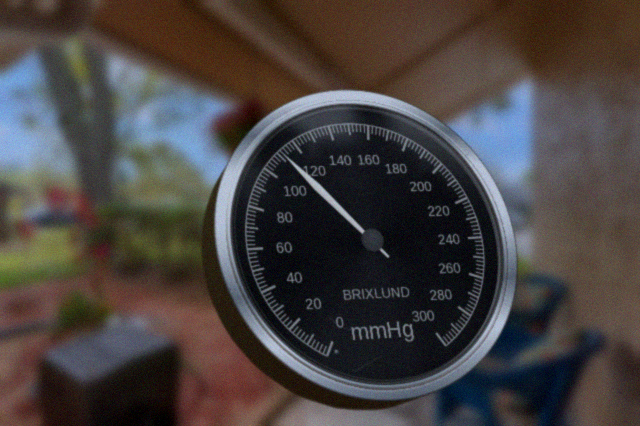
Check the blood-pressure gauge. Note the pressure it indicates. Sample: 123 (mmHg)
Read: 110 (mmHg)
